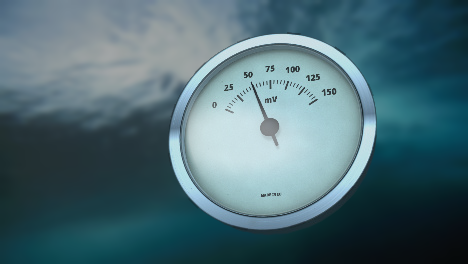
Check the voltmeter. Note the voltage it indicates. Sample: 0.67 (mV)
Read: 50 (mV)
